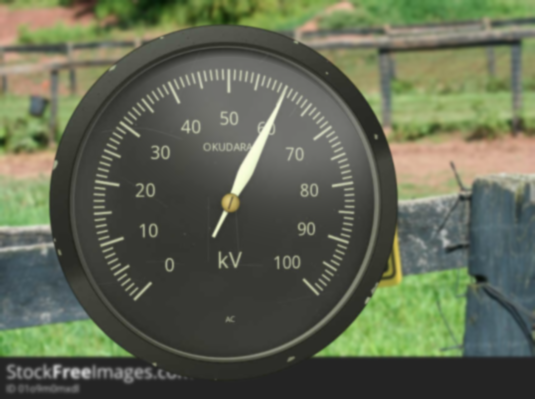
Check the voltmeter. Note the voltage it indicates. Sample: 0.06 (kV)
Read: 60 (kV)
